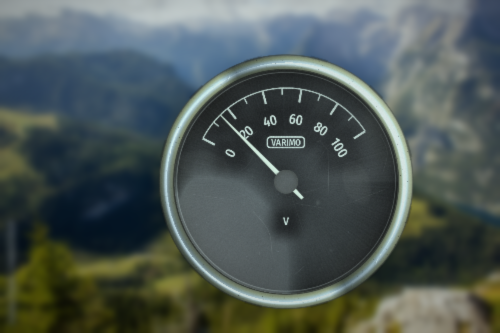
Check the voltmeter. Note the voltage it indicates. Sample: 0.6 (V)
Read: 15 (V)
